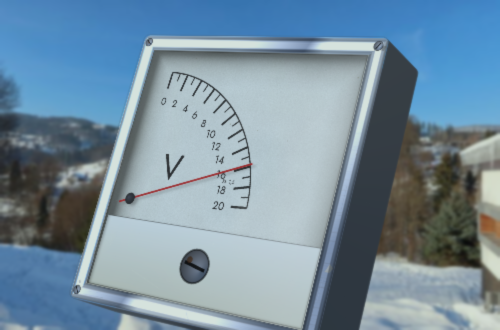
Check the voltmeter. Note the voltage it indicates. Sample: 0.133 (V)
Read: 16 (V)
